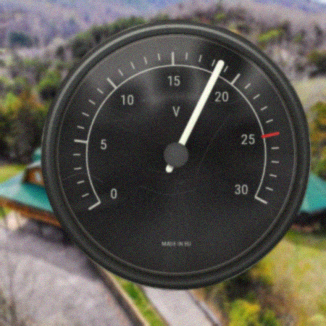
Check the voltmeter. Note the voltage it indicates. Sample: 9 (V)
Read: 18.5 (V)
